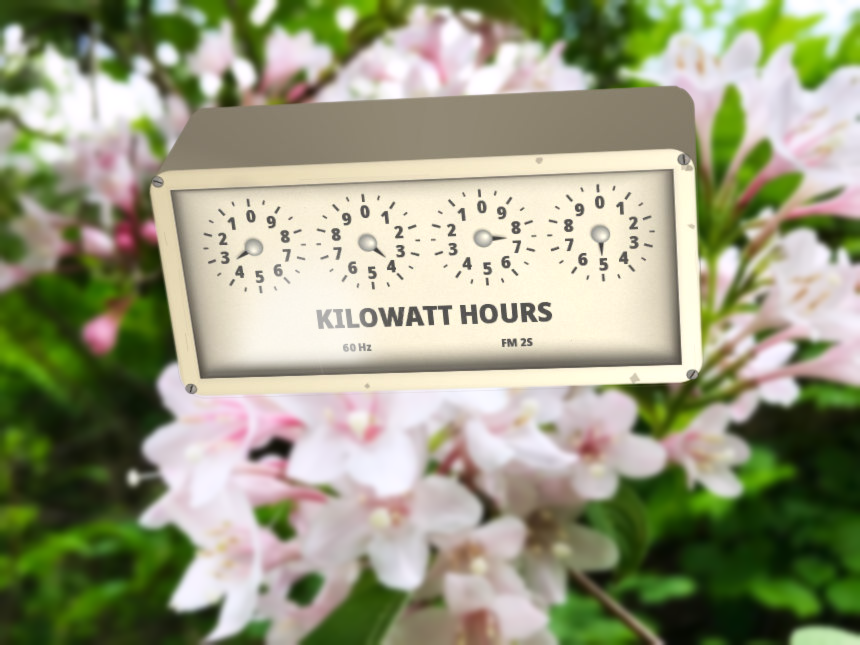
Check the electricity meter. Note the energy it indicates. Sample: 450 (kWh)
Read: 3375 (kWh)
